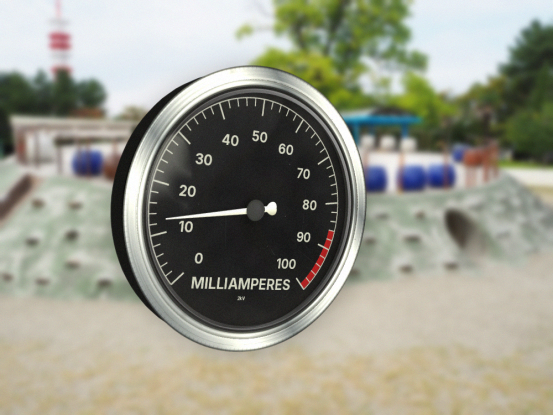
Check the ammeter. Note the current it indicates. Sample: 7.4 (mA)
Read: 13 (mA)
